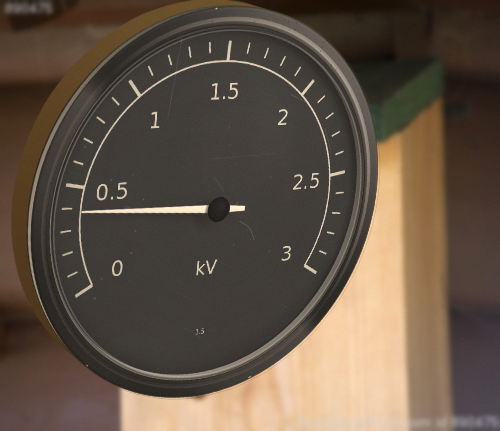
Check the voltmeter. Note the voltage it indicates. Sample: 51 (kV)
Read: 0.4 (kV)
